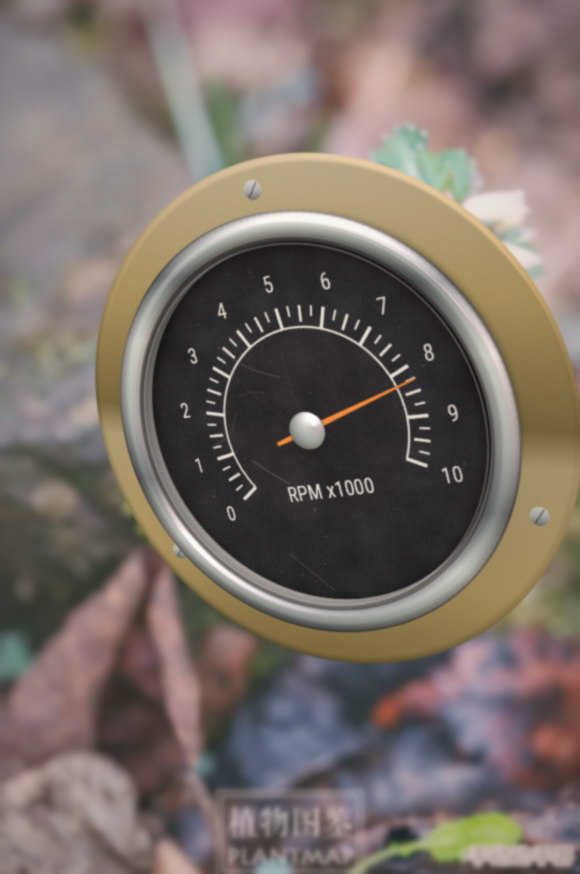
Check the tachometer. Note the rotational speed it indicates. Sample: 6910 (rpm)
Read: 8250 (rpm)
